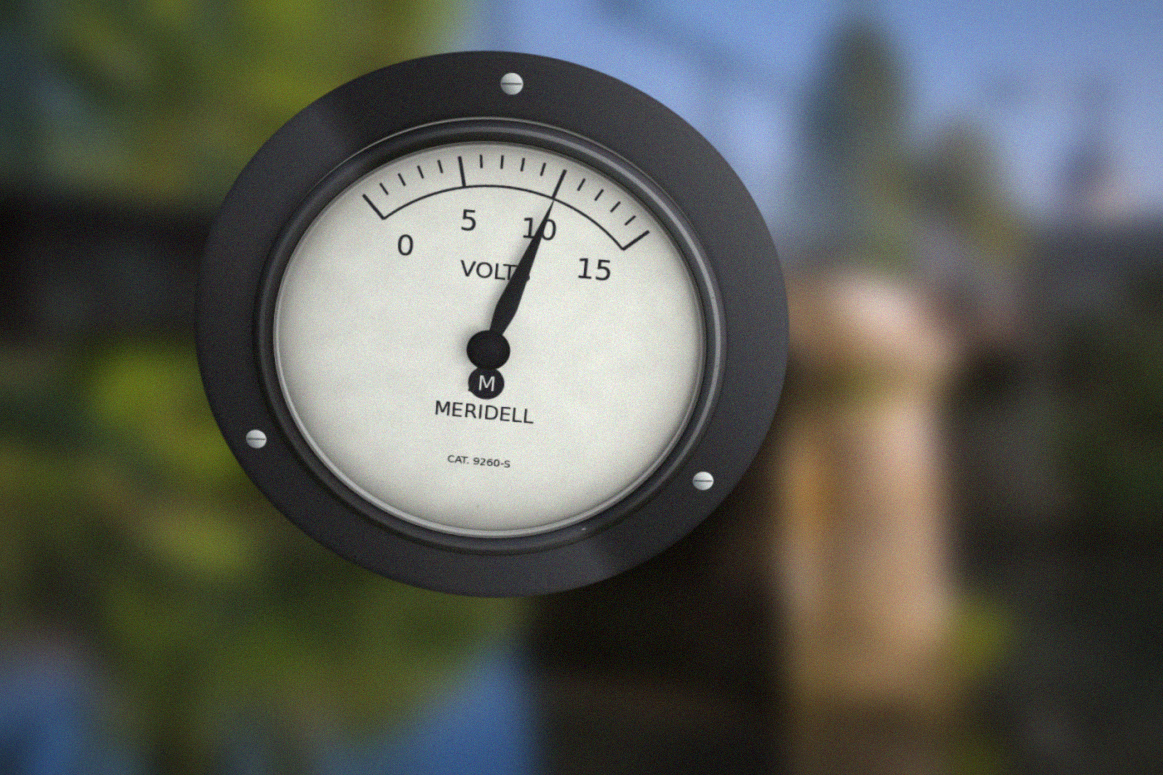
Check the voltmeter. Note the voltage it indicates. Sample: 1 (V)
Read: 10 (V)
